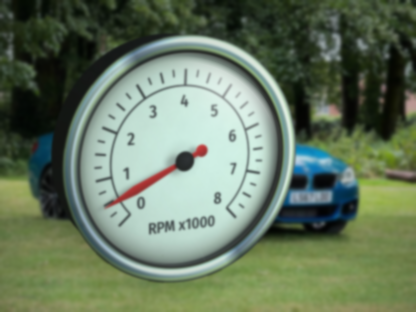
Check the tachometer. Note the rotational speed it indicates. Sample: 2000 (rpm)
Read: 500 (rpm)
